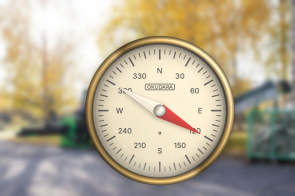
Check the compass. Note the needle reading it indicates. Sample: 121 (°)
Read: 120 (°)
